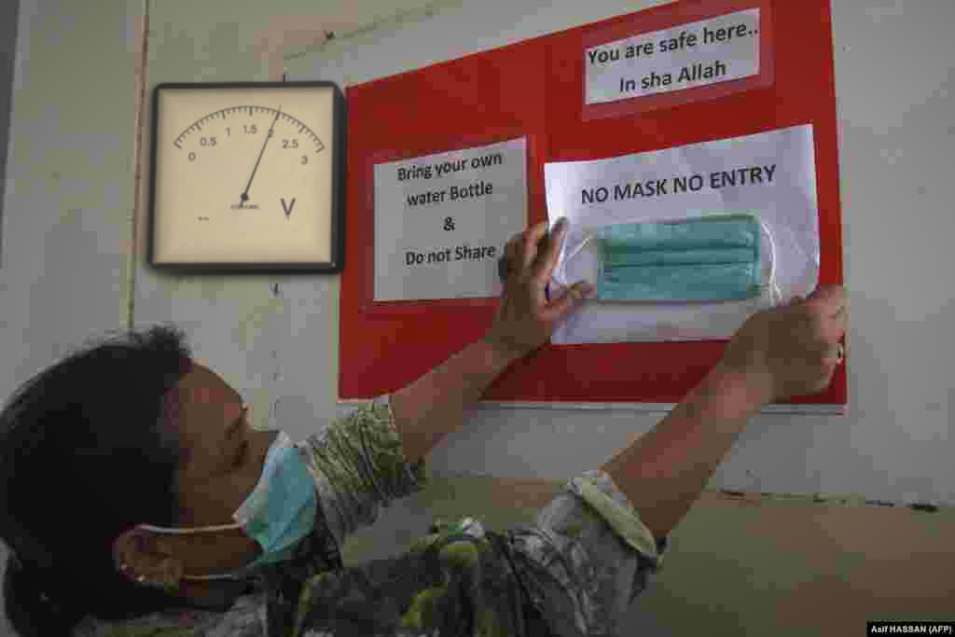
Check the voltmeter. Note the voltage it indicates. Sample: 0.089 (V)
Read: 2 (V)
